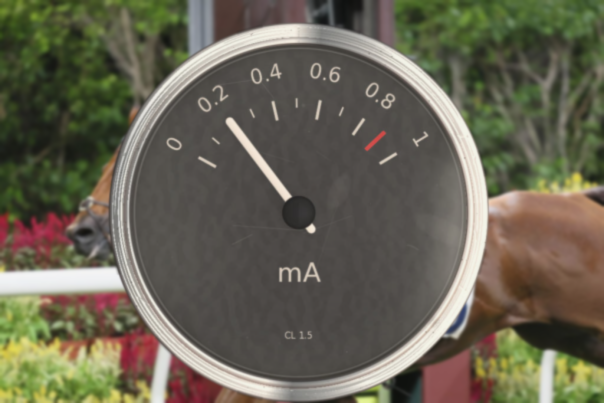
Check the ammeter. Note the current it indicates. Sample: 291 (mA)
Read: 0.2 (mA)
